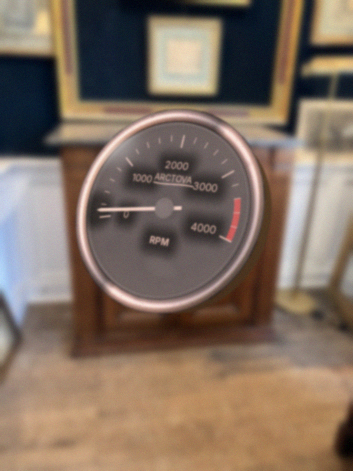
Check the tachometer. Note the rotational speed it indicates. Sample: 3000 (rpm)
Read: 100 (rpm)
